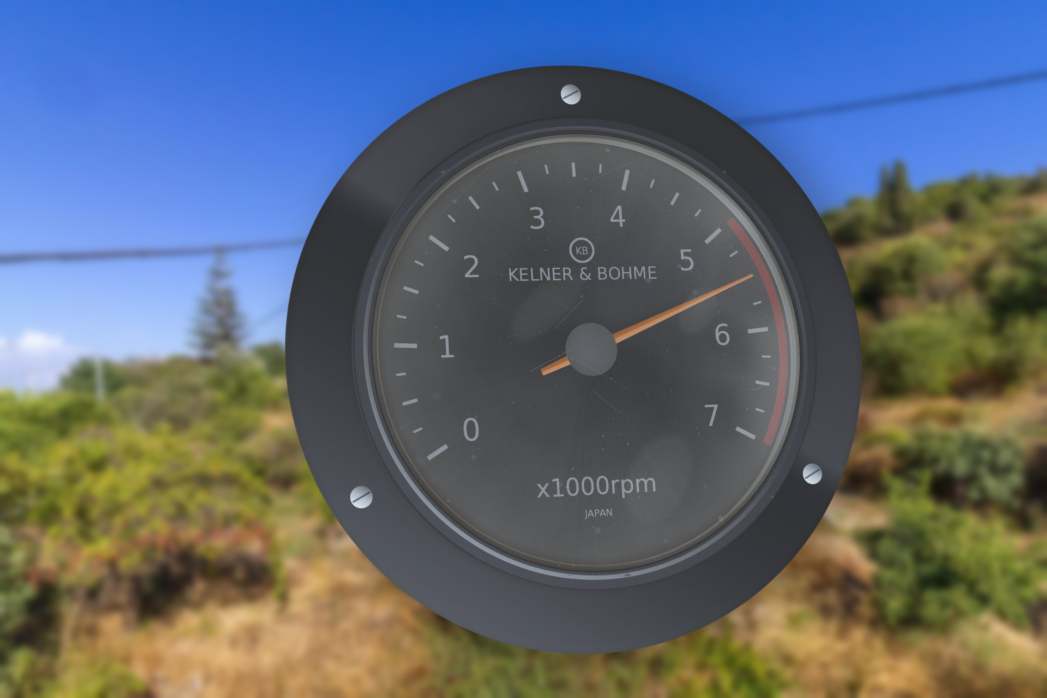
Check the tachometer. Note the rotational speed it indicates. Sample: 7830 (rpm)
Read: 5500 (rpm)
